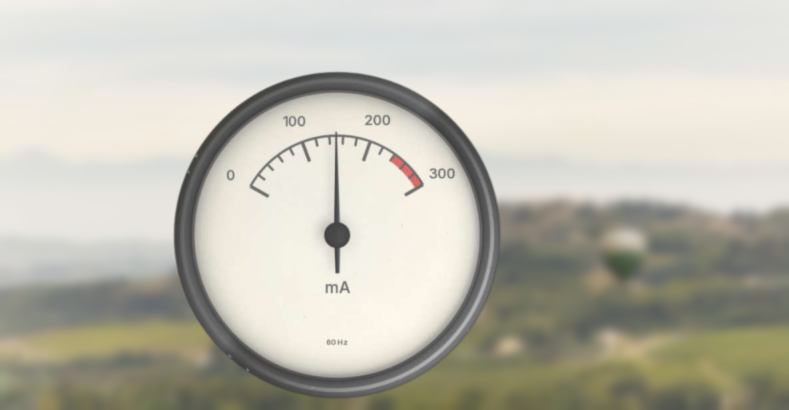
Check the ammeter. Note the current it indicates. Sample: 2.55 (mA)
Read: 150 (mA)
